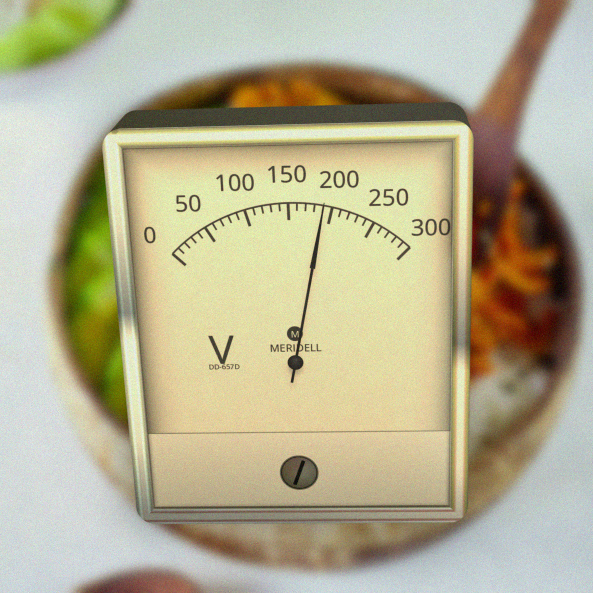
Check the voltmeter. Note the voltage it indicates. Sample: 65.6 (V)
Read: 190 (V)
